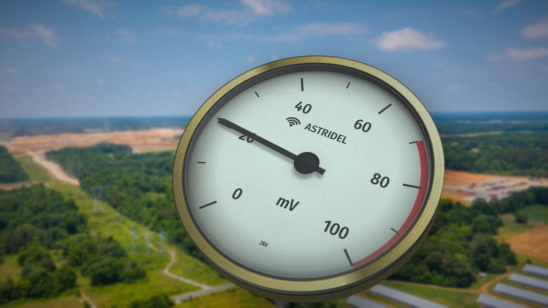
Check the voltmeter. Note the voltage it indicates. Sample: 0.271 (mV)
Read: 20 (mV)
